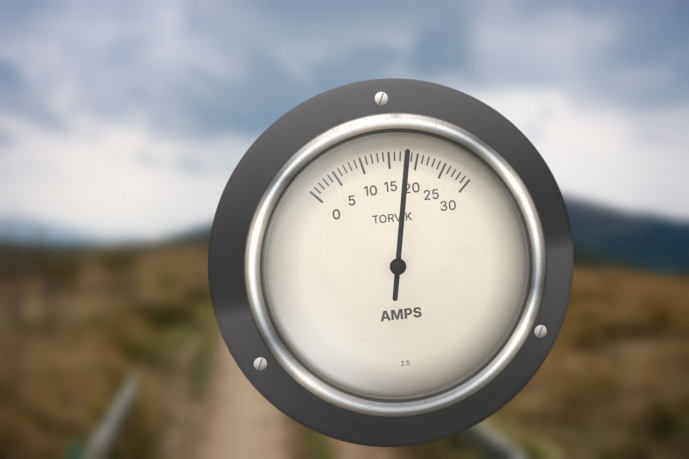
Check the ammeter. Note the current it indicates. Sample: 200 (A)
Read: 18 (A)
